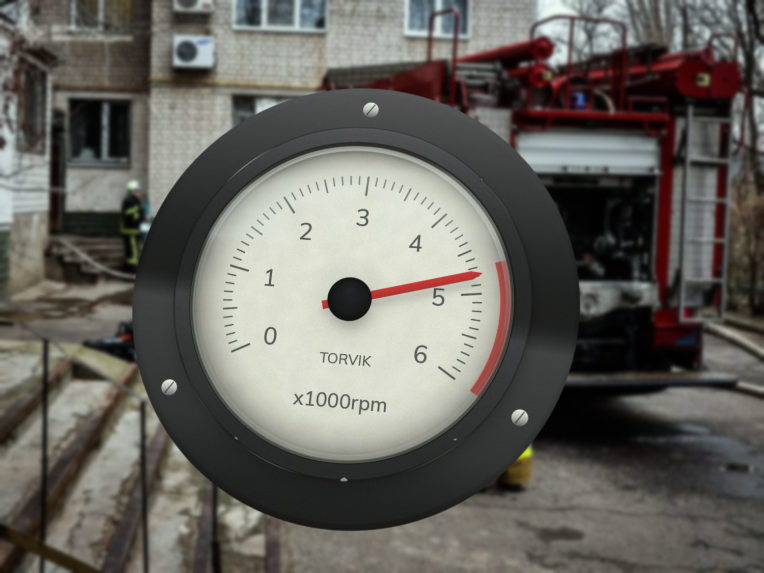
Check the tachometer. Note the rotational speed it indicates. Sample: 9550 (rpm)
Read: 4800 (rpm)
